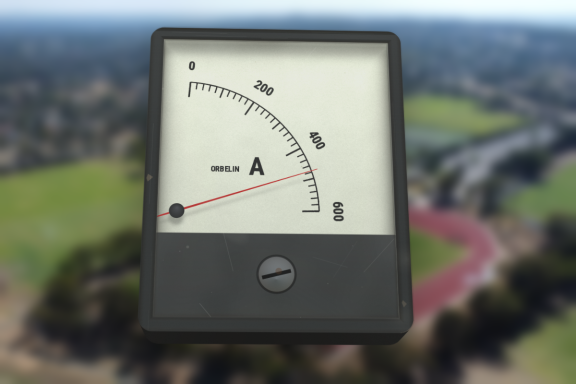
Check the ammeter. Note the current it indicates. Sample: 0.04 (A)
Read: 480 (A)
